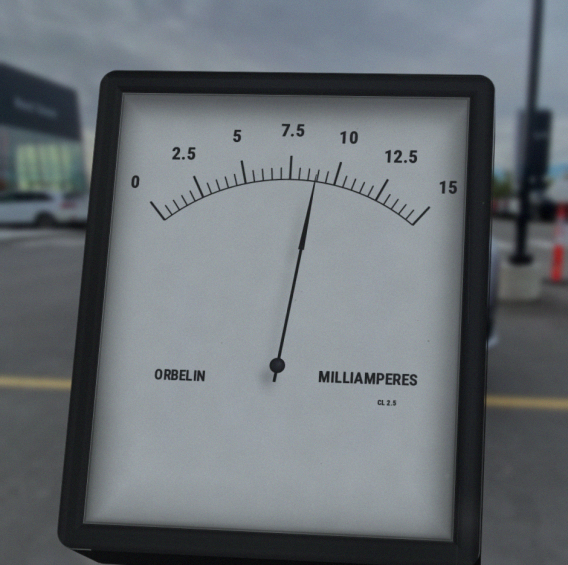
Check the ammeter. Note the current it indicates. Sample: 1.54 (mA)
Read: 9 (mA)
